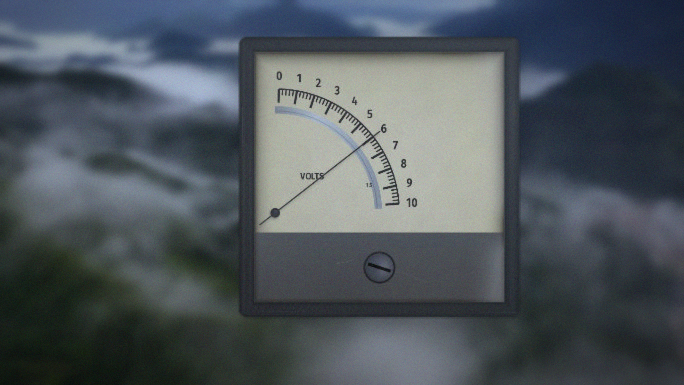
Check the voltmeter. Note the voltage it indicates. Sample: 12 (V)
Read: 6 (V)
